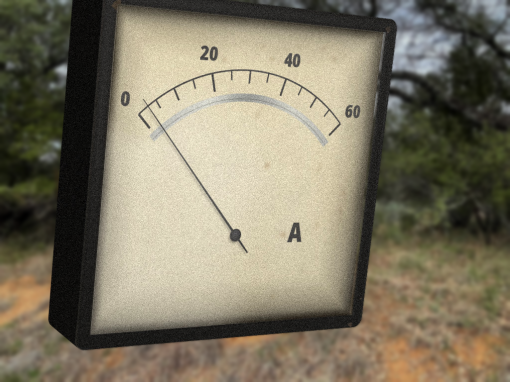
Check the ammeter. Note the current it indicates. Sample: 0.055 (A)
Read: 2.5 (A)
